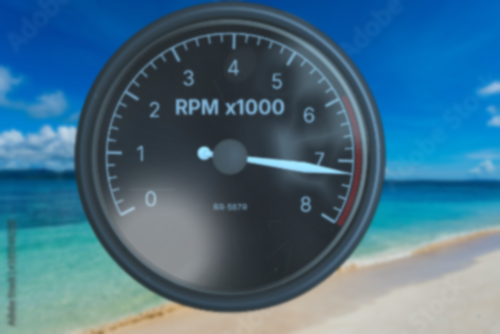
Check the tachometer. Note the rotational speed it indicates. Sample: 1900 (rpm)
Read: 7200 (rpm)
